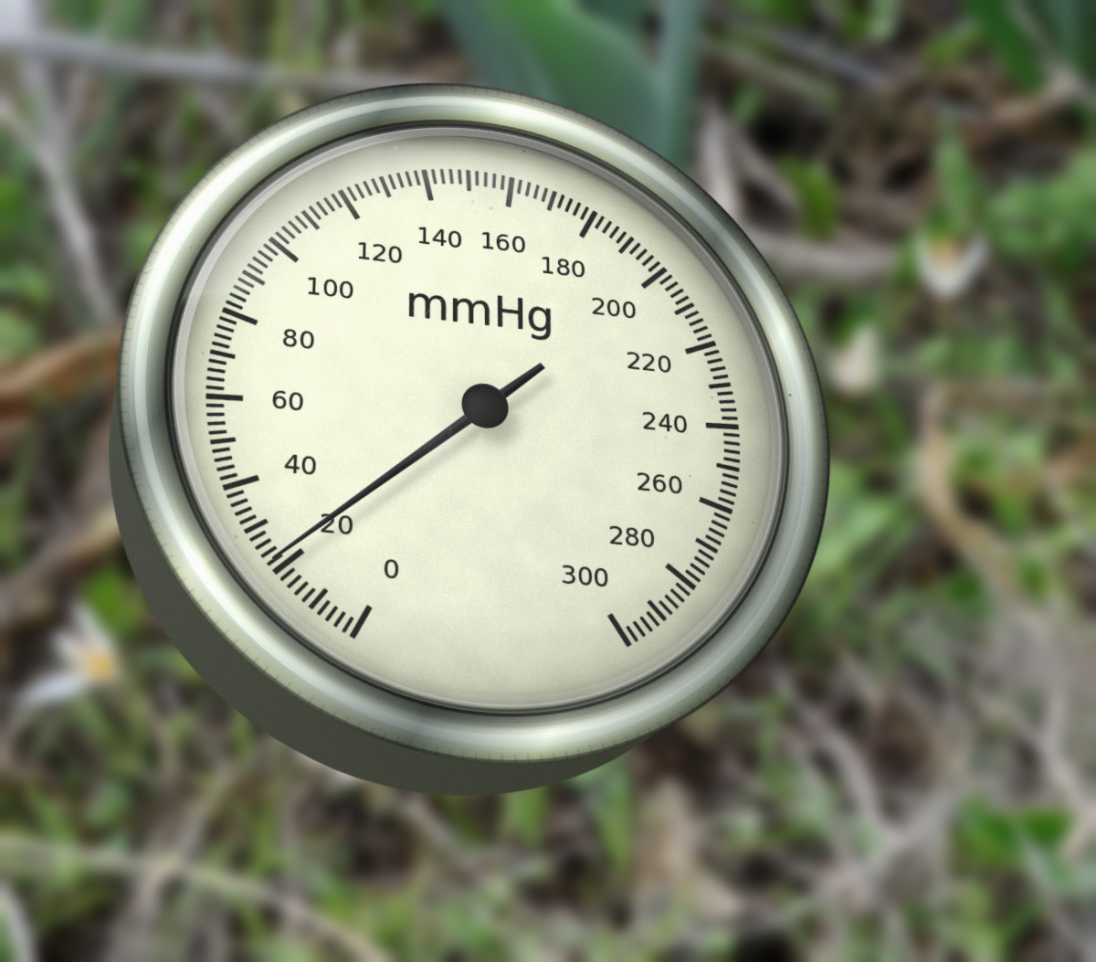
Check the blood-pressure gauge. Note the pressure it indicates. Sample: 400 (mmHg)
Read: 22 (mmHg)
